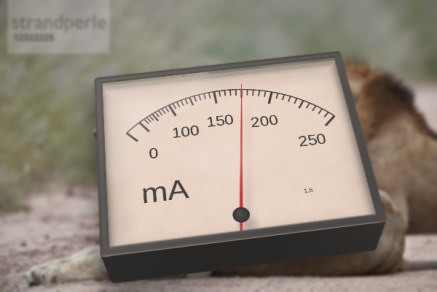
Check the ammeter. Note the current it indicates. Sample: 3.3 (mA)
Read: 175 (mA)
